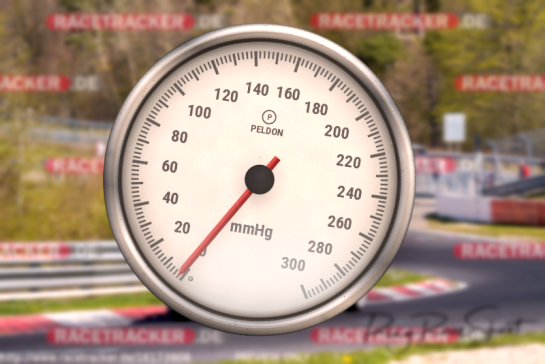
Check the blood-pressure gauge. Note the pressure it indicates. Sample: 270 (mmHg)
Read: 2 (mmHg)
